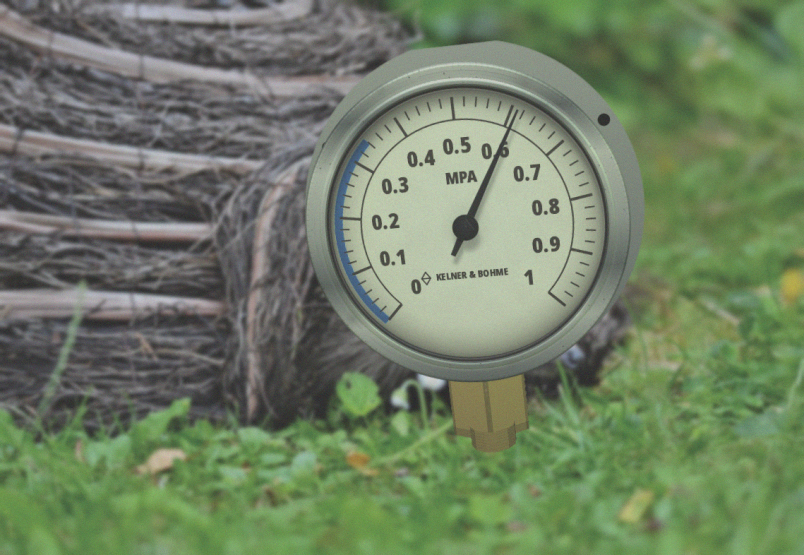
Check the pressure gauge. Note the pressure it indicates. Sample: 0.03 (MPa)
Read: 0.61 (MPa)
